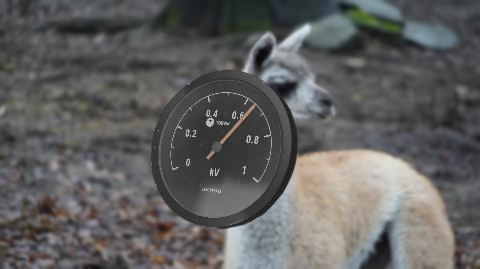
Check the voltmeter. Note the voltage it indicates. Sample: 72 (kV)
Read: 0.65 (kV)
